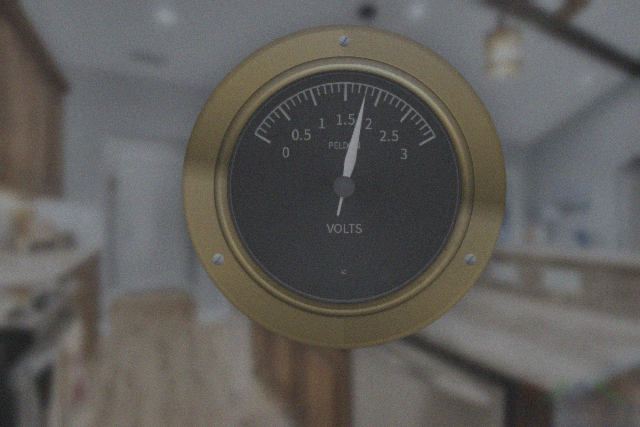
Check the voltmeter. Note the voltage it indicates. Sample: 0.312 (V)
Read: 1.8 (V)
